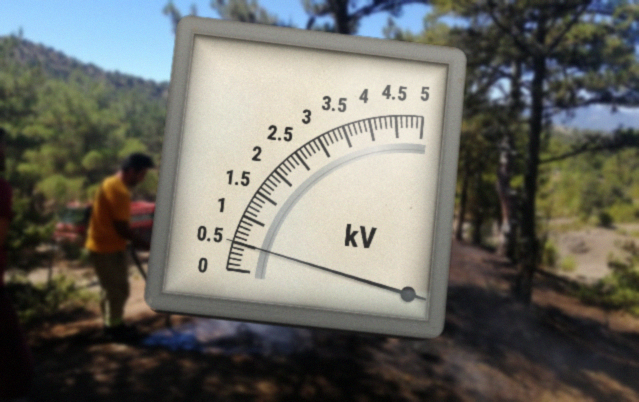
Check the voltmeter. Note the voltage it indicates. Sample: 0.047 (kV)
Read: 0.5 (kV)
